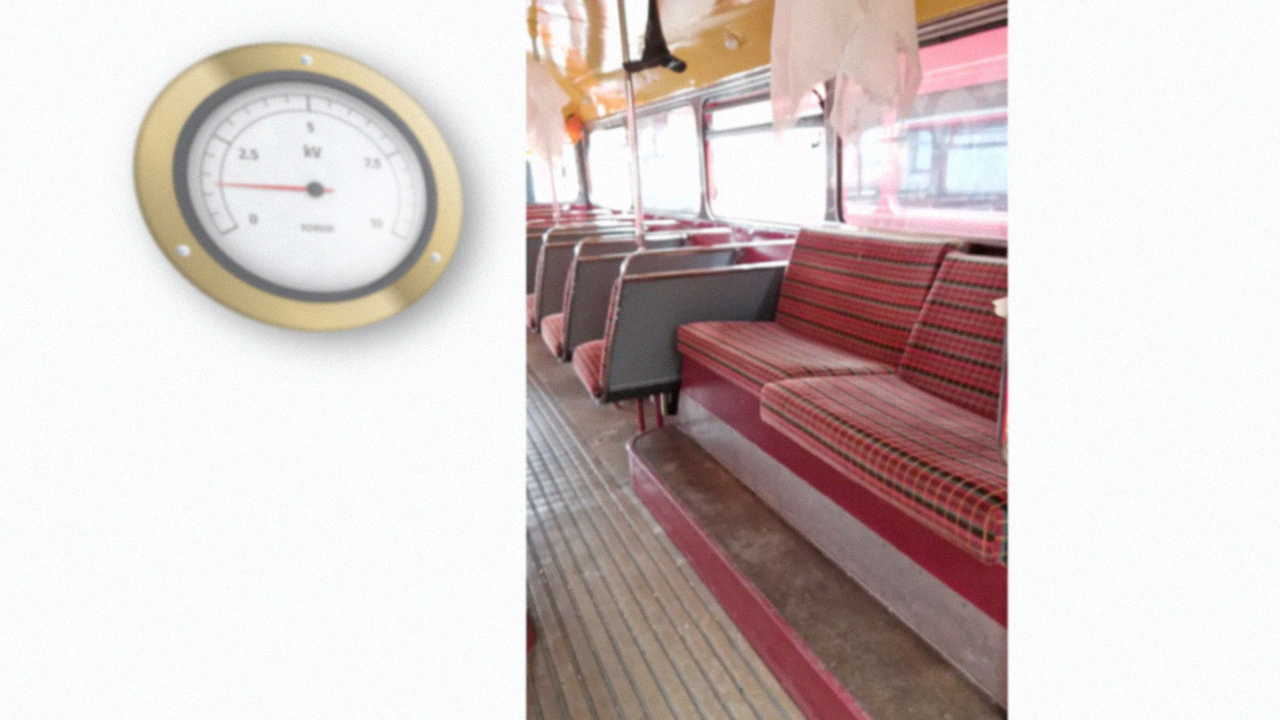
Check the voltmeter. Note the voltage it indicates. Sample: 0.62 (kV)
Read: 1.25 (kV)
